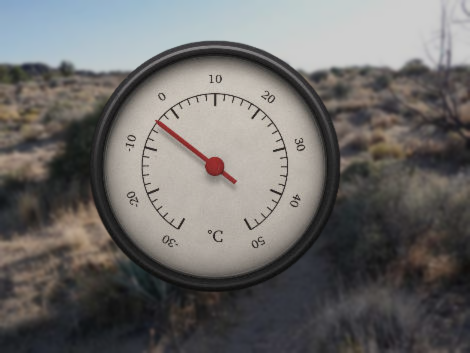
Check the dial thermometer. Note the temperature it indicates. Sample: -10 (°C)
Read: -4 (°C)
